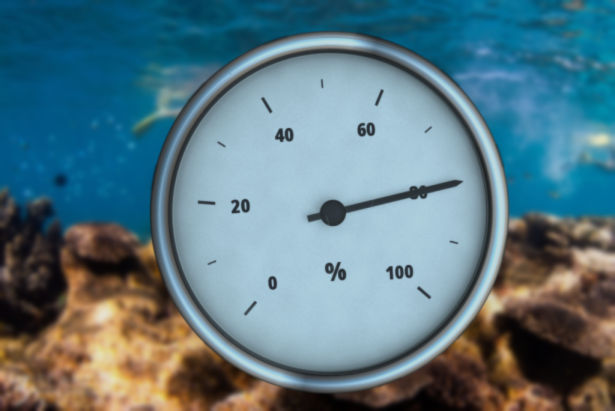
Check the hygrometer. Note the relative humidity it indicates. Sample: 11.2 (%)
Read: 80 (%)
